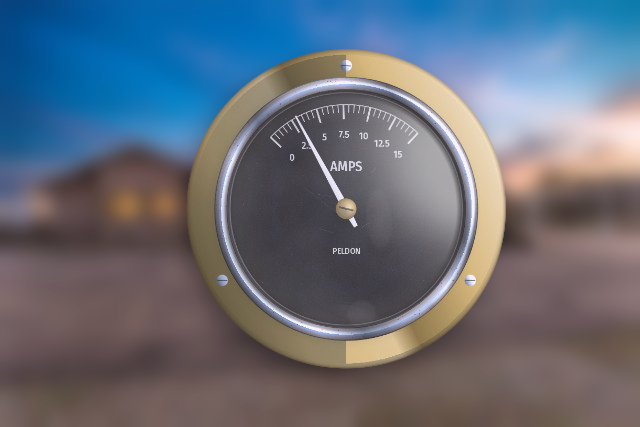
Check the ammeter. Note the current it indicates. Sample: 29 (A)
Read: 3 (A)
